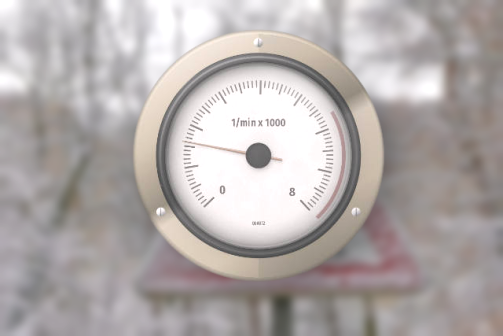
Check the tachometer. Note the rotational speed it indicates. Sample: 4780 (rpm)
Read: 1600 (rpm)
